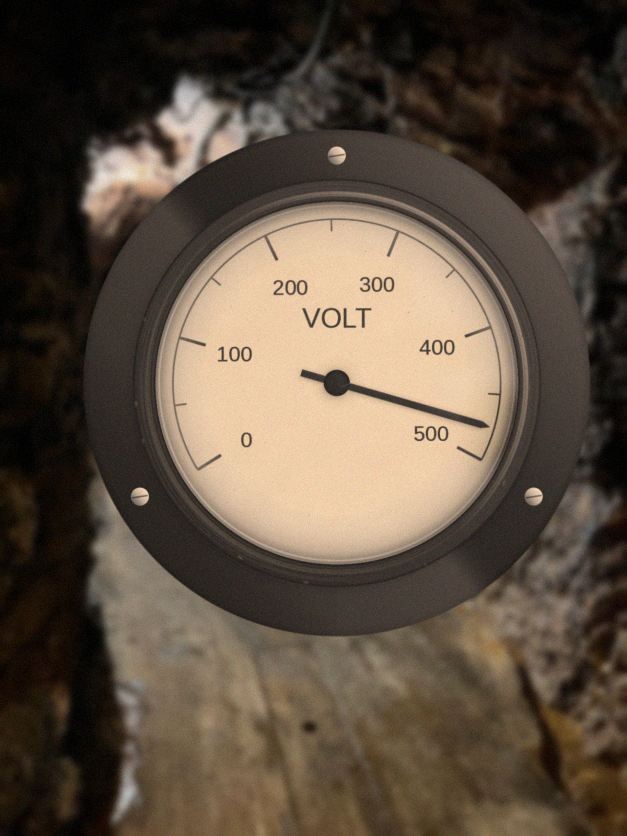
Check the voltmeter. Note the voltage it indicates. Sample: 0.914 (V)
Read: 475 (V)
